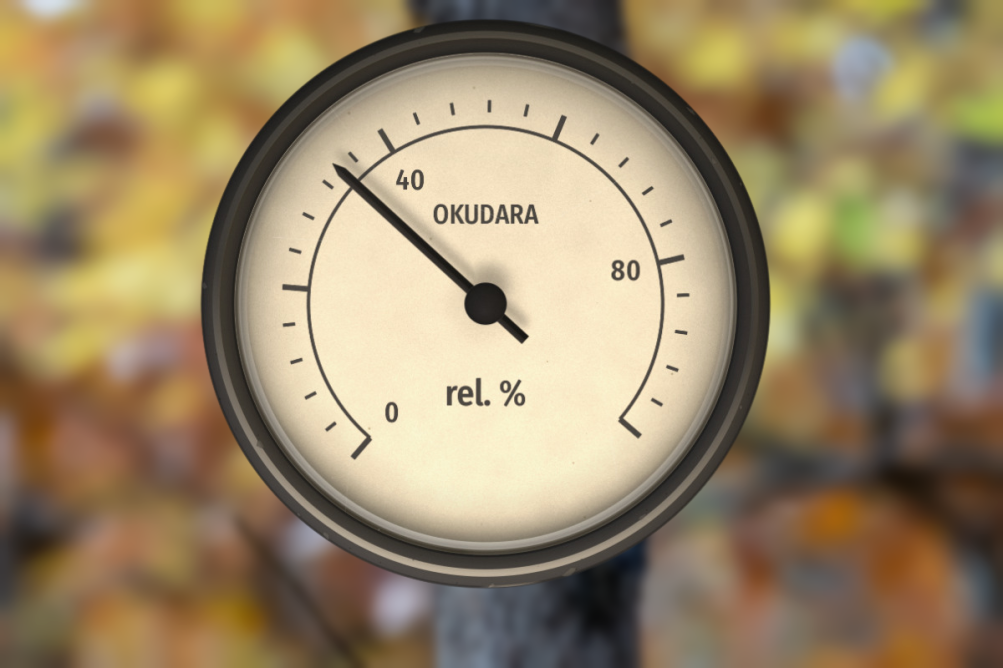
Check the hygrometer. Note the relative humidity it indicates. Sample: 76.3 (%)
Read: 34 (%)
